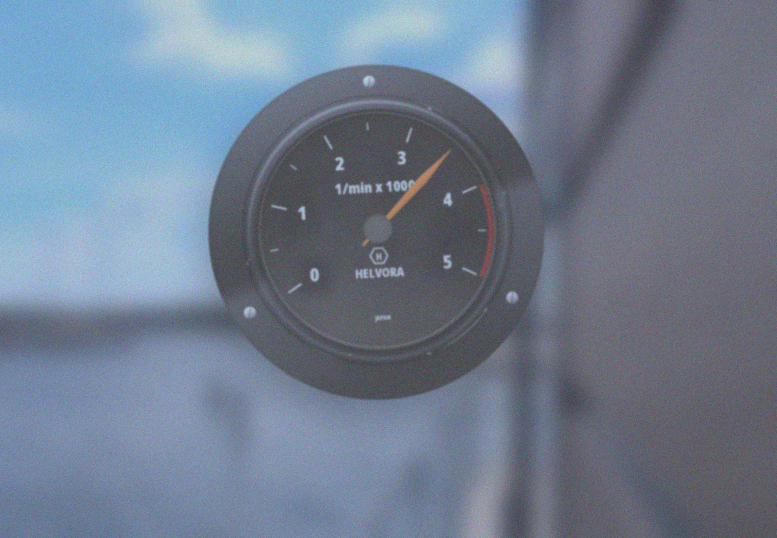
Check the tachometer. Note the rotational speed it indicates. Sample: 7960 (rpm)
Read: 3500 (rpm)
